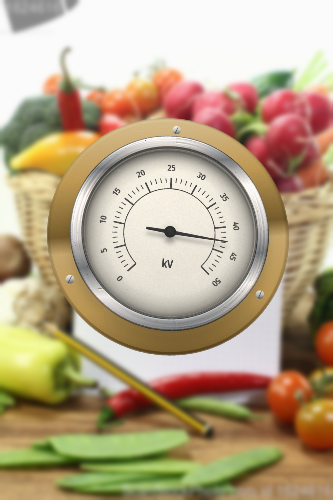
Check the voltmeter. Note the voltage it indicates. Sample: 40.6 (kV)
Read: 43 (kV)
